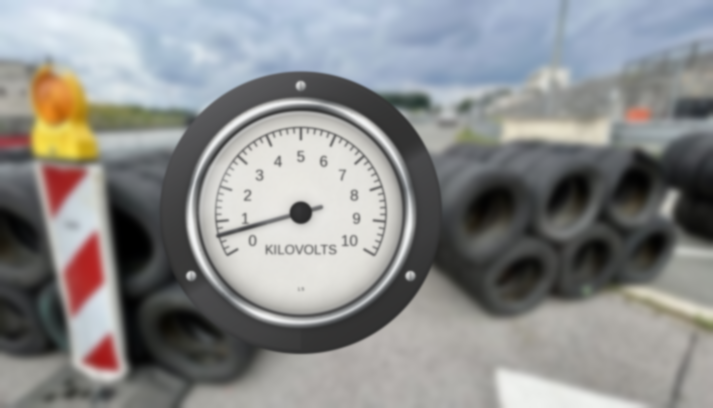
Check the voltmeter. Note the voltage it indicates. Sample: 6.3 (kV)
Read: 0.6 (kV)
